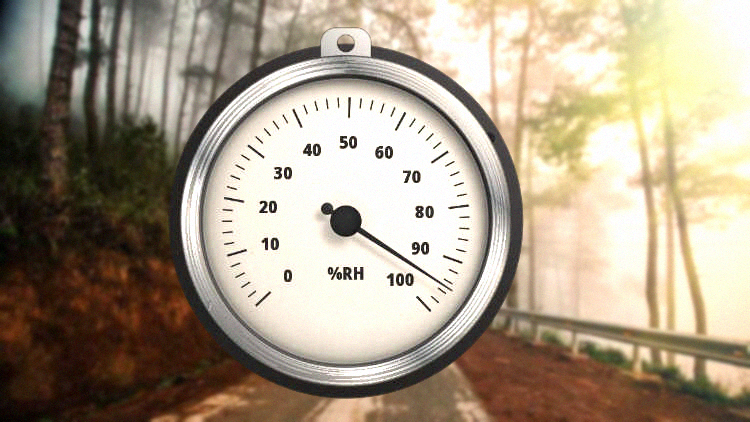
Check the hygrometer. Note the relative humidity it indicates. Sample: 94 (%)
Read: 95 (%)
